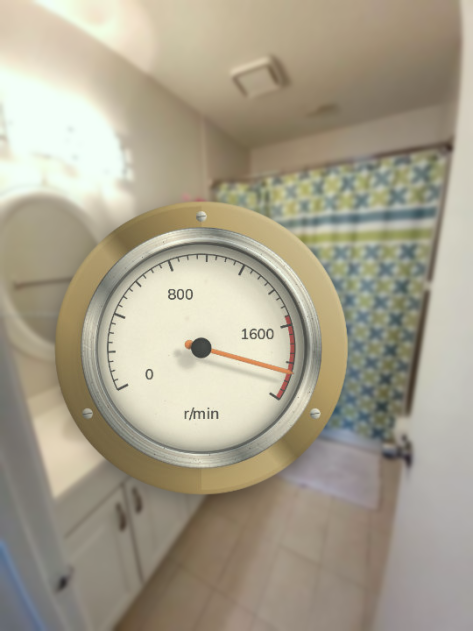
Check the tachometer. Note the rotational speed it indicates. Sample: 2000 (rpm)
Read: 1850 (rpm)
